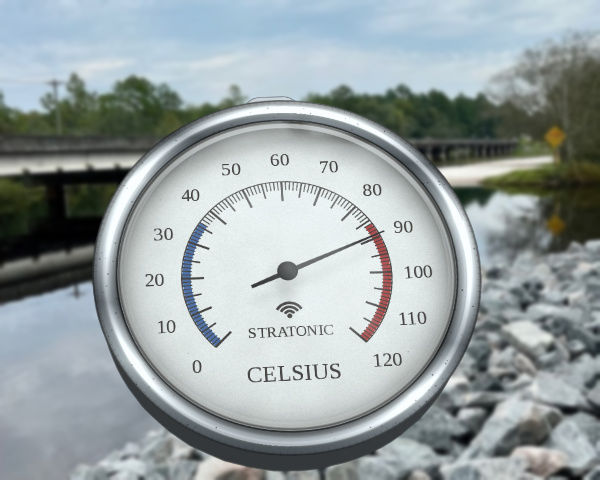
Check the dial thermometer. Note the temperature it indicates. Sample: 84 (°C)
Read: 90 (°C)
